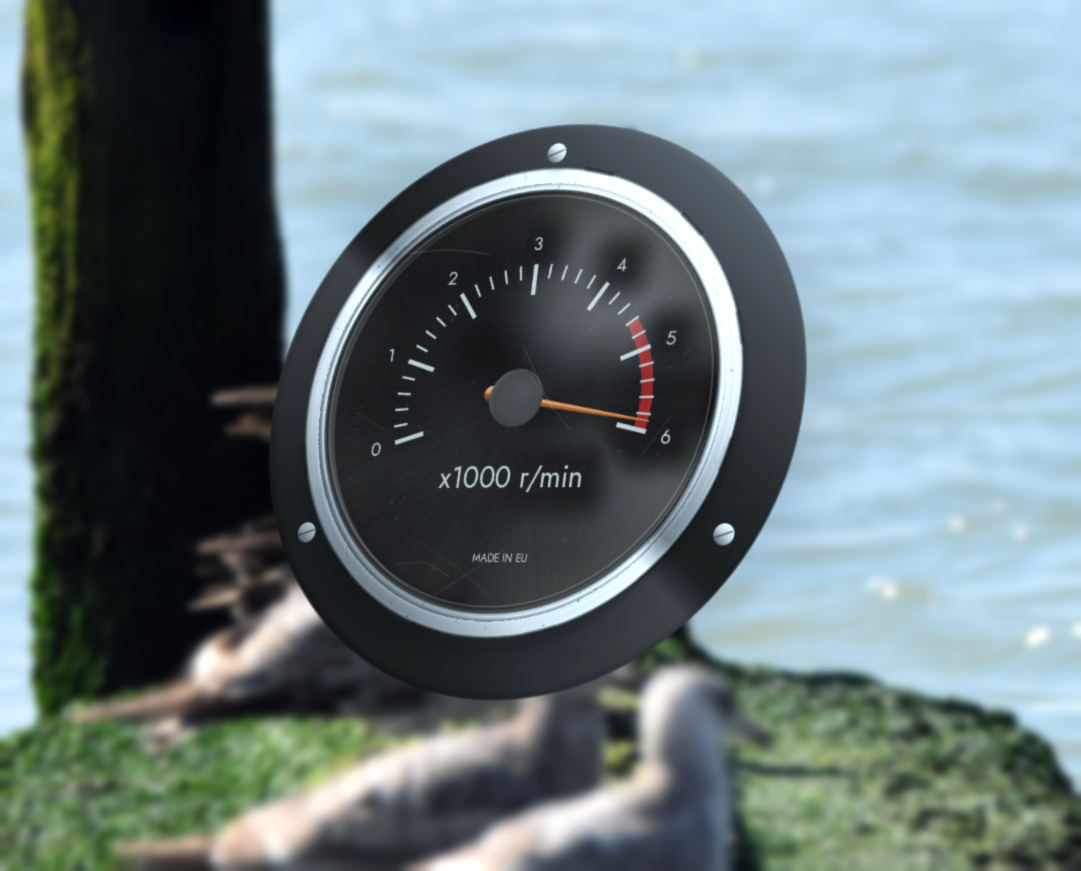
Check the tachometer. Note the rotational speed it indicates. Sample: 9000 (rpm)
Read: 5900 (rpm)
